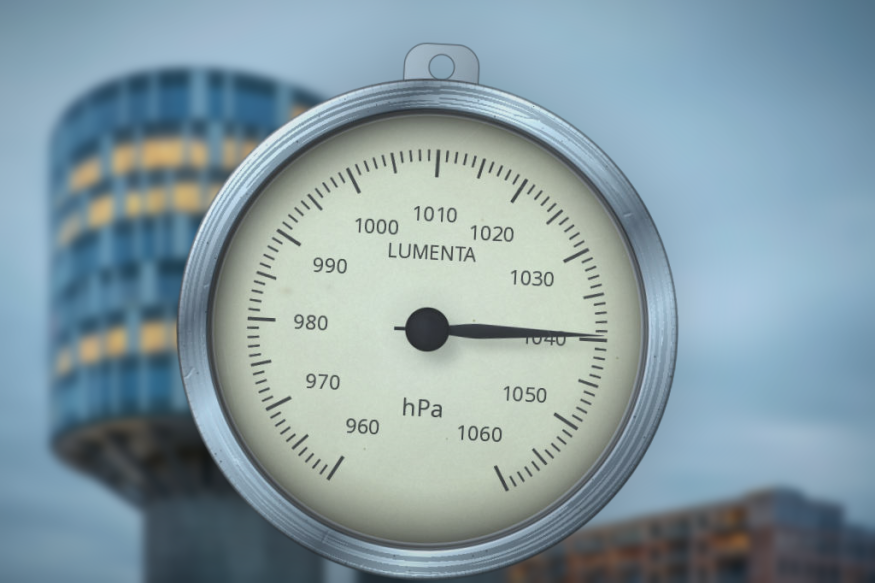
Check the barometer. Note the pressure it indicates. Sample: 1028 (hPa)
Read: 1039.5 (hPa)
